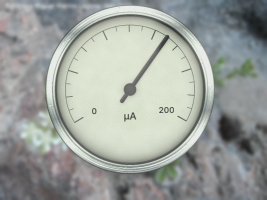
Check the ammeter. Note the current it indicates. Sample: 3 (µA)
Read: 130 (µA)
